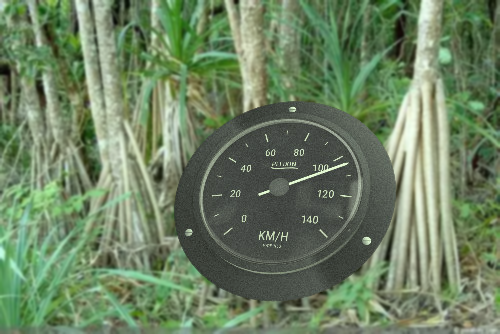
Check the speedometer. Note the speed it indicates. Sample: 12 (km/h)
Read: 105 (km/h)
